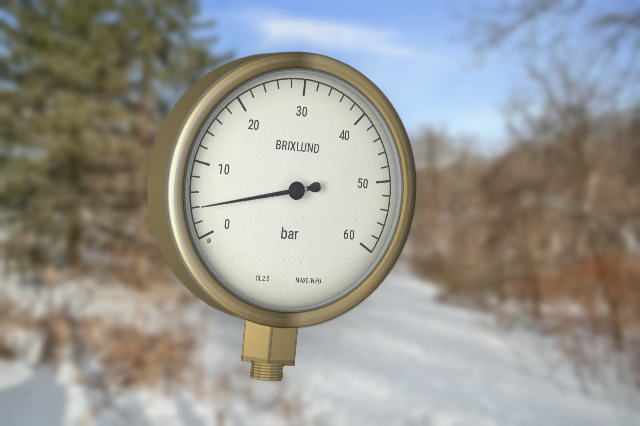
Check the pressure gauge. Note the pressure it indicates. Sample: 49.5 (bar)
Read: 4 (bar)
